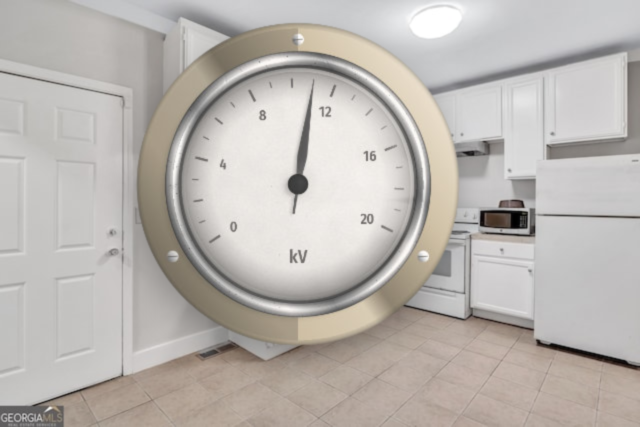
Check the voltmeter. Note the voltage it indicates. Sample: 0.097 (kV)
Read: 11 (kV)
